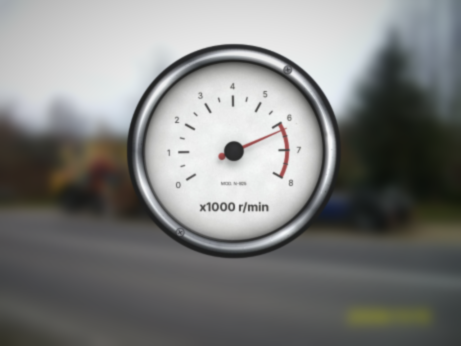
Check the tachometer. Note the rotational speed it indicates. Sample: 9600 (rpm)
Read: 6250 (rpm)
